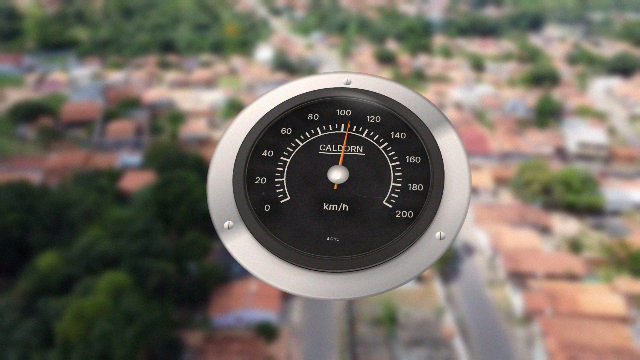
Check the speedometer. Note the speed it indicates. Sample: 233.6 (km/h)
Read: 105 (km/h)
